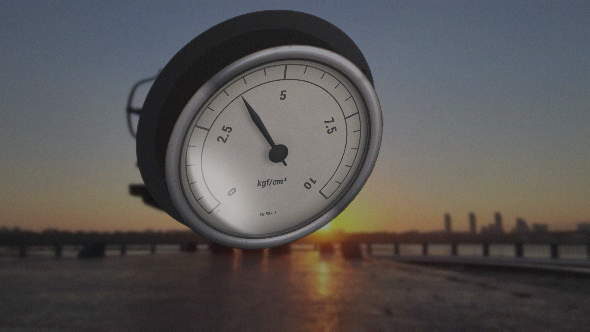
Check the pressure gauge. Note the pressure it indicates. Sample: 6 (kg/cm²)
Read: 3.75 (kg/cm²)
